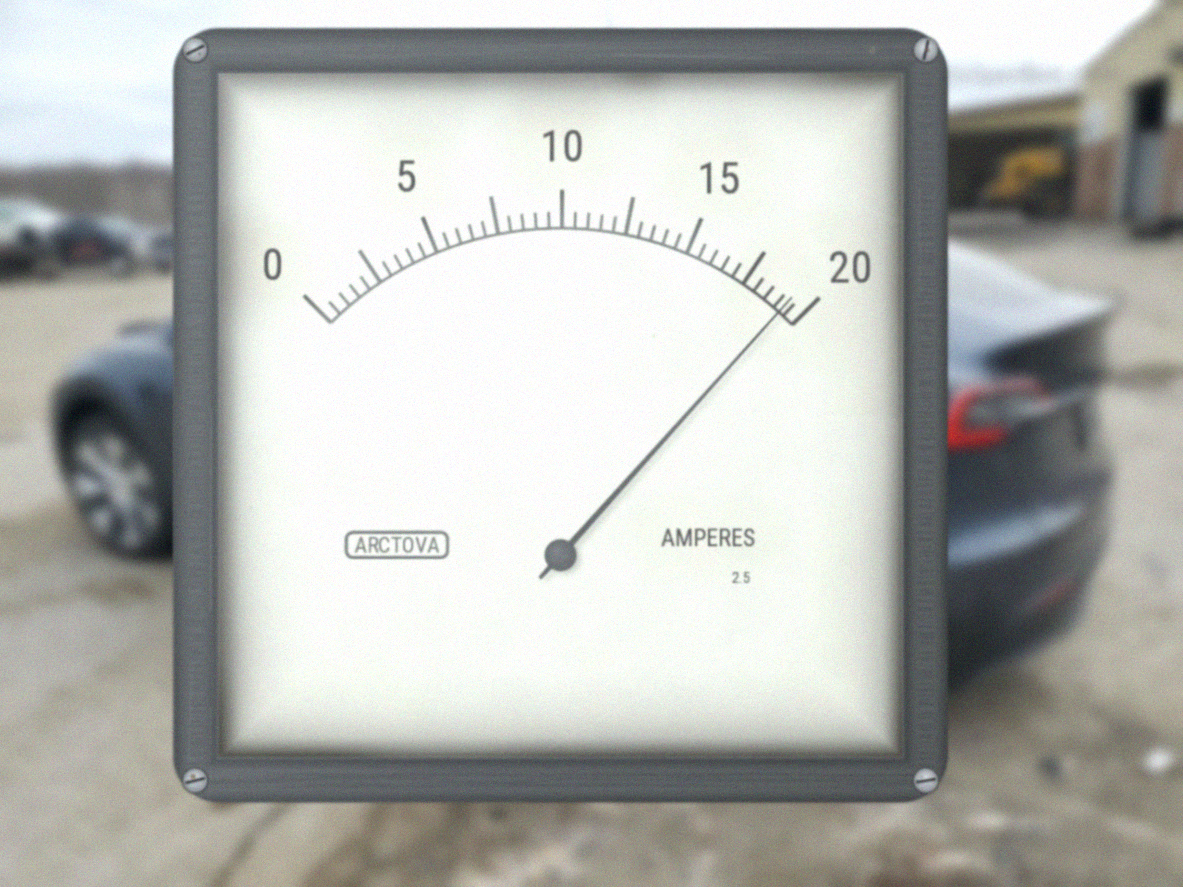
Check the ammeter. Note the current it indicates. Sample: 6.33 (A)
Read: 19.25 (A)
